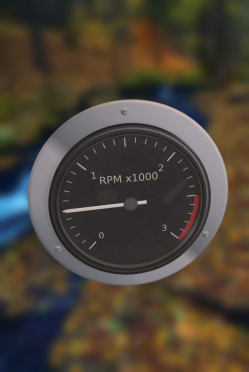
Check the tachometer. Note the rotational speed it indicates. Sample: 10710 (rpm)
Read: 500 (rpm)
